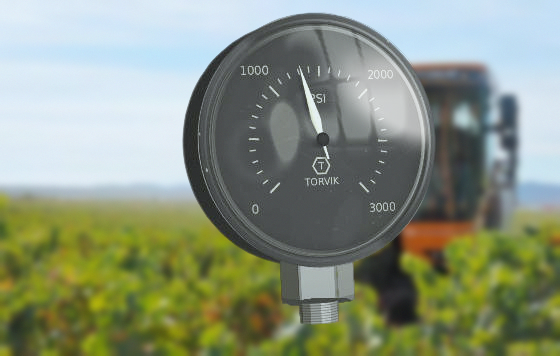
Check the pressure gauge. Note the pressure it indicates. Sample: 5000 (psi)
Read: 1300 (psi)
